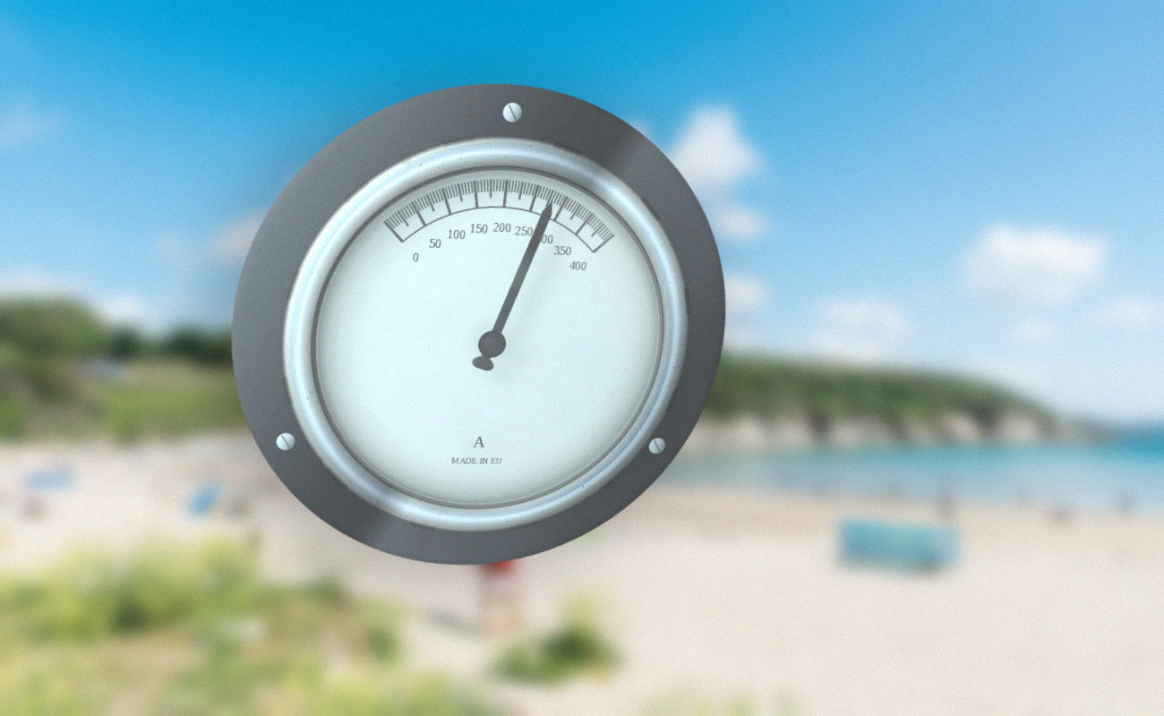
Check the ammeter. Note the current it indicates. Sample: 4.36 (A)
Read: 275 (A)
